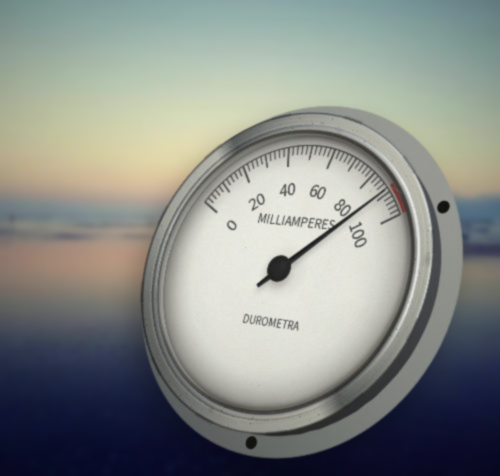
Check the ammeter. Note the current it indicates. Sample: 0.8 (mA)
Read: 90 (mA)
